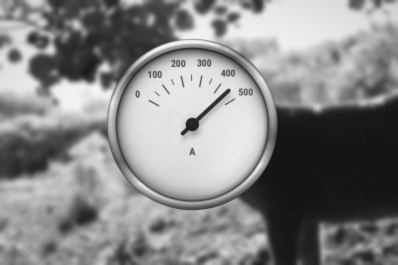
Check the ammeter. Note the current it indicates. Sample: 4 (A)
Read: 450 (A)
